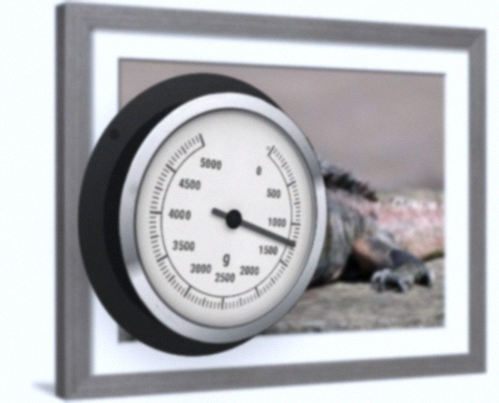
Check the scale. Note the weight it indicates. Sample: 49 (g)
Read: 1250 (g)
